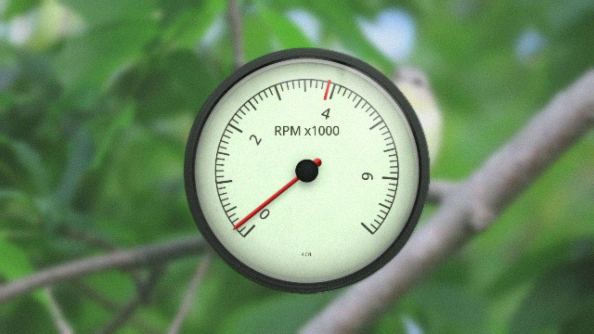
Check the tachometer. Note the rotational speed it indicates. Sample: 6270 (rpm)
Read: 200 (rpm)
